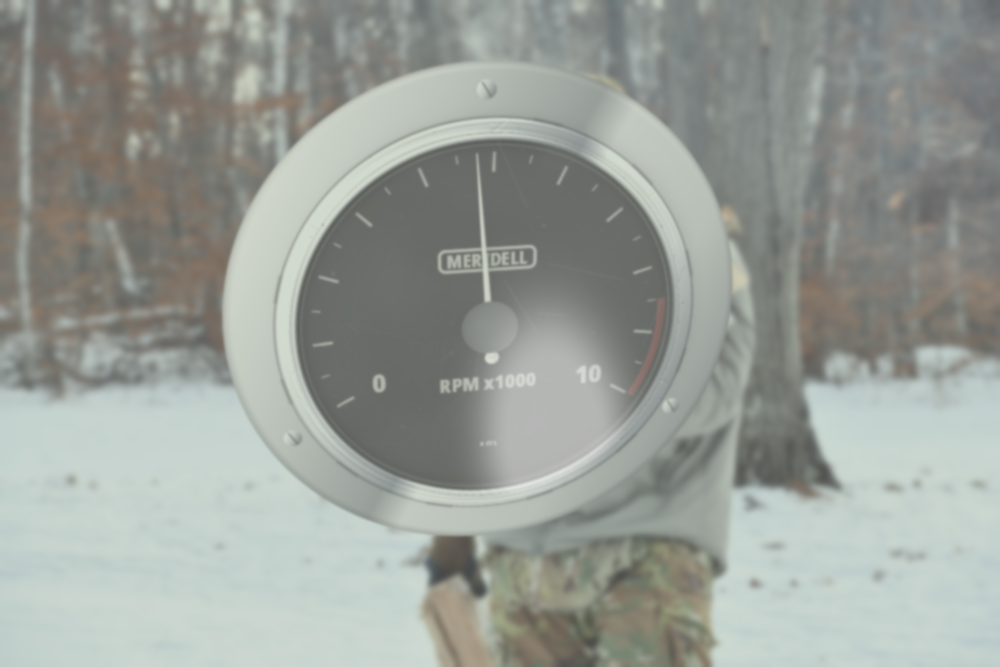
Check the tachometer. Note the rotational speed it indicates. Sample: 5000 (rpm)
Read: 4750 (rpm)
